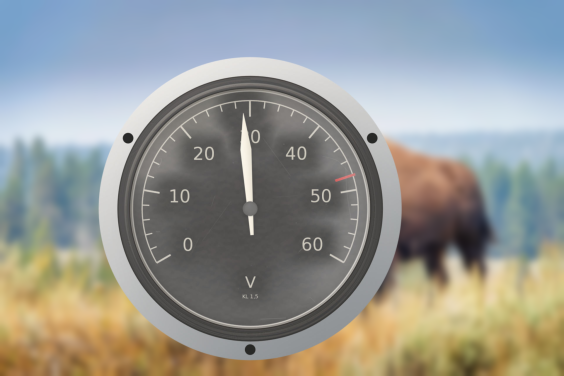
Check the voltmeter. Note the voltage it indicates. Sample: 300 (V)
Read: 29 (V)
